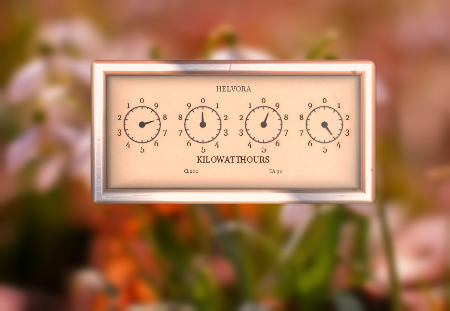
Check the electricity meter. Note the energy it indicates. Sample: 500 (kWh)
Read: 7994 (kWh)
